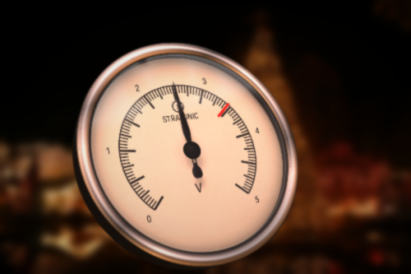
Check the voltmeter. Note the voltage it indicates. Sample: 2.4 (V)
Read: 2.5 (V)
